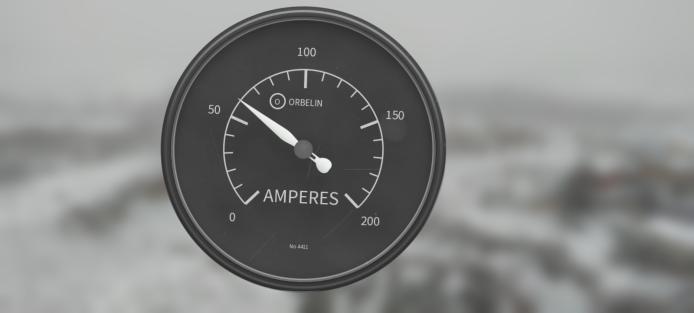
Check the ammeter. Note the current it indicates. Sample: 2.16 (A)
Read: 60 (A)
